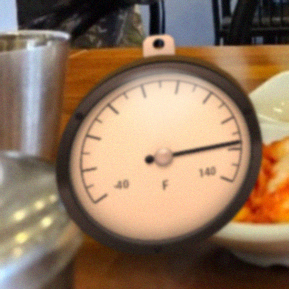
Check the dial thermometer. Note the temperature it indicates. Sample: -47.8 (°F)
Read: 115 (°F)
